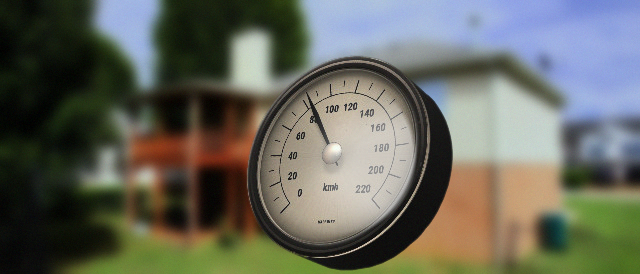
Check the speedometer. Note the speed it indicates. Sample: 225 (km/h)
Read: 85 (km/h)
